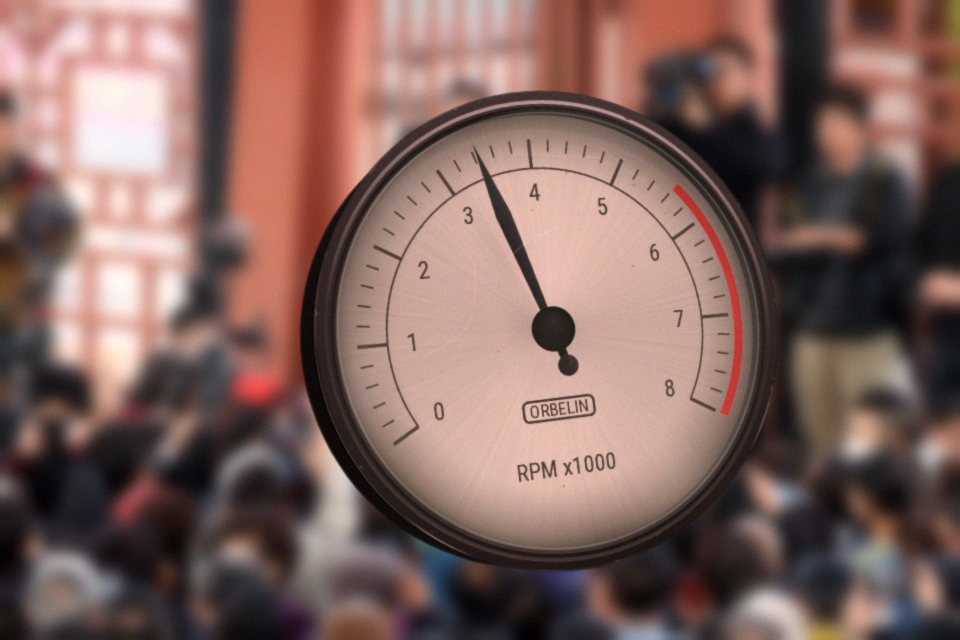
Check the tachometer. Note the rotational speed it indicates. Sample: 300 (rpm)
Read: 3400 (rpm)
